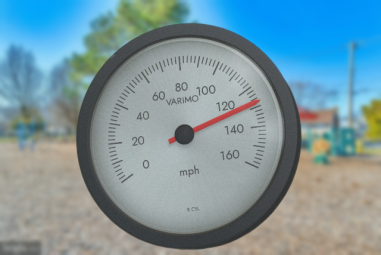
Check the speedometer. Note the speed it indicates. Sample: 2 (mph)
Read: 128 (mph)
